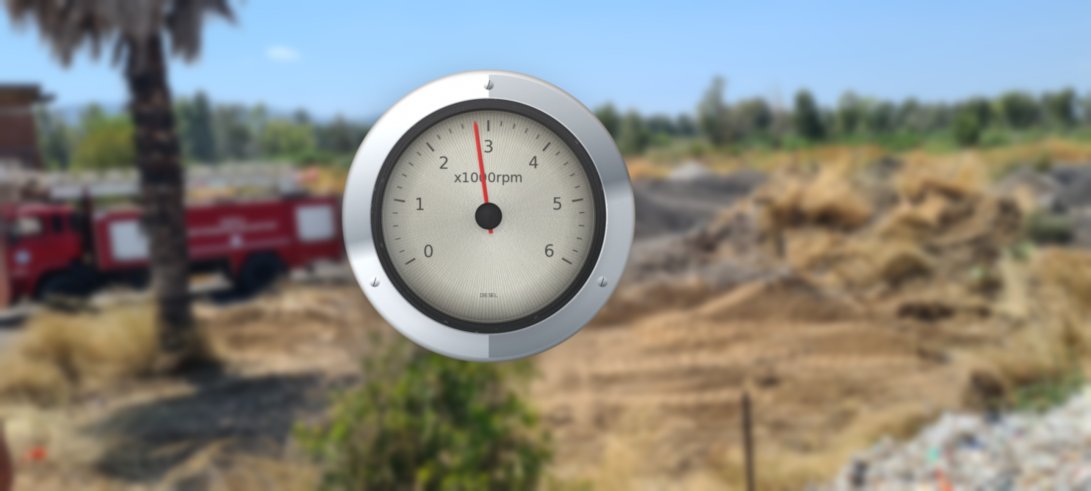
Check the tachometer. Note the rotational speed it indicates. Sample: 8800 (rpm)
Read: 2800 (rpm)
